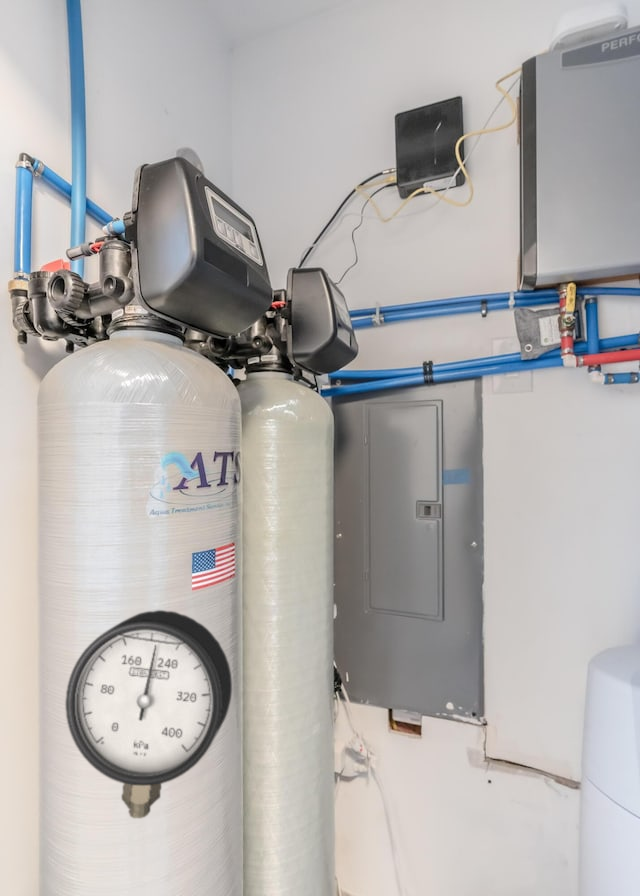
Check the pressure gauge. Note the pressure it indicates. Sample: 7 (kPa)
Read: 210 (kPa)
